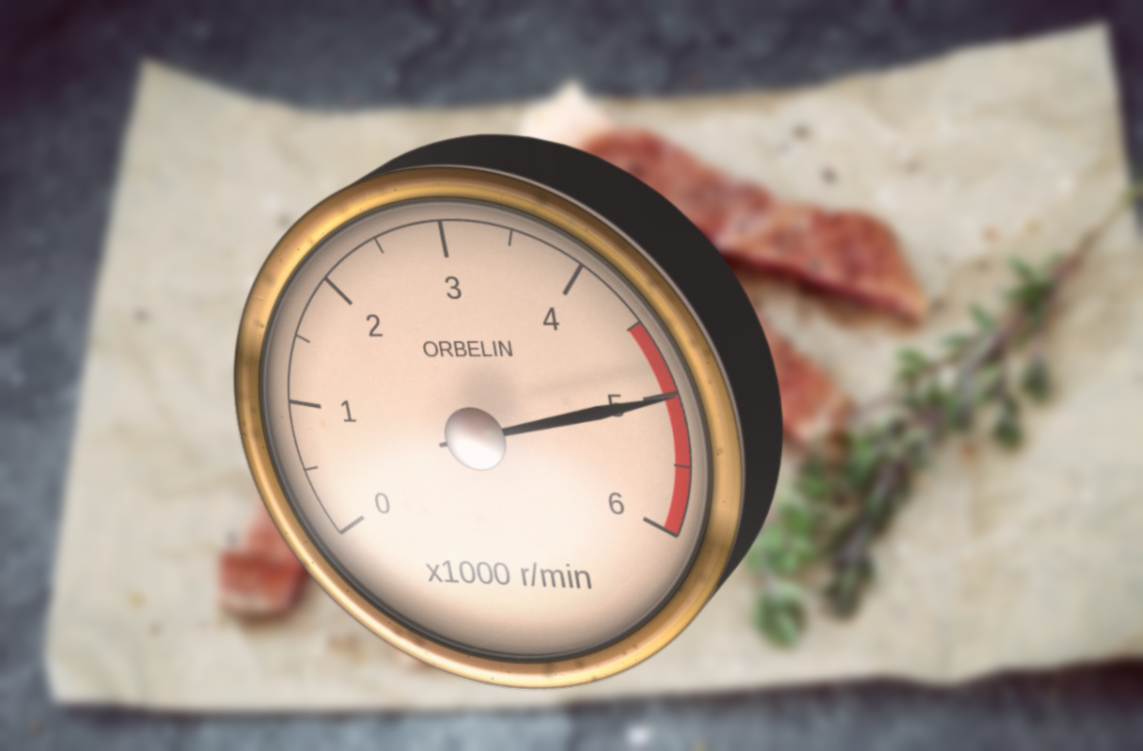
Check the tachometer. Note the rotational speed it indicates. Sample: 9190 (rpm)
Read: 5000 (rpm)
